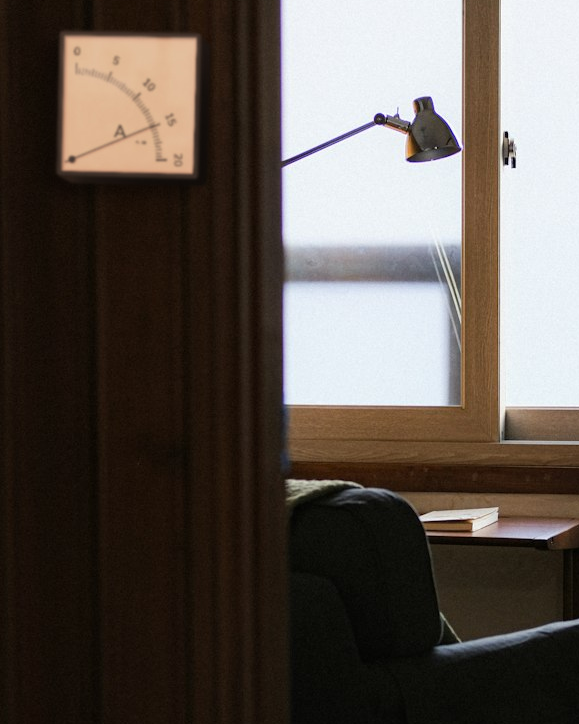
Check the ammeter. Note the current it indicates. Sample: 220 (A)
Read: 15 (A)
